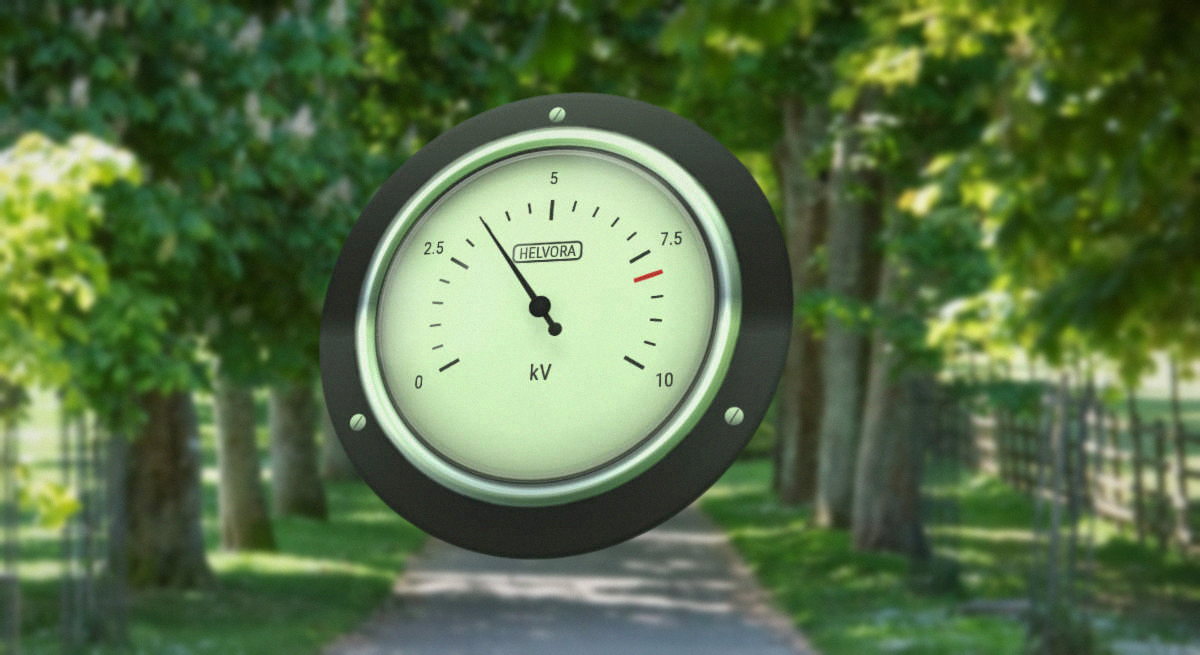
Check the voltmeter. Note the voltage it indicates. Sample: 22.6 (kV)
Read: 3.5 (kV)
